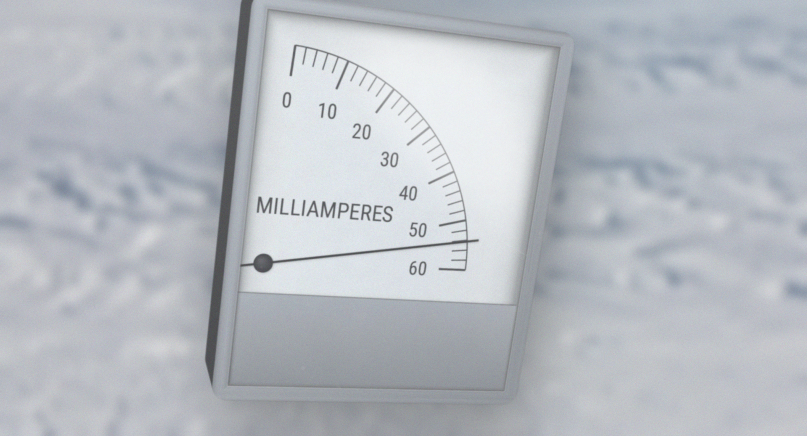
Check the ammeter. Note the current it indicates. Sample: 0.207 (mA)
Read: 54 (mA)
